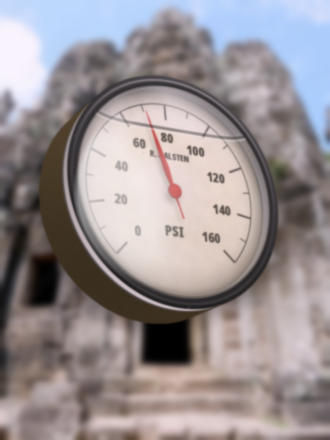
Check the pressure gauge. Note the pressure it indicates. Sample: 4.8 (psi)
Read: 70 (psi)
